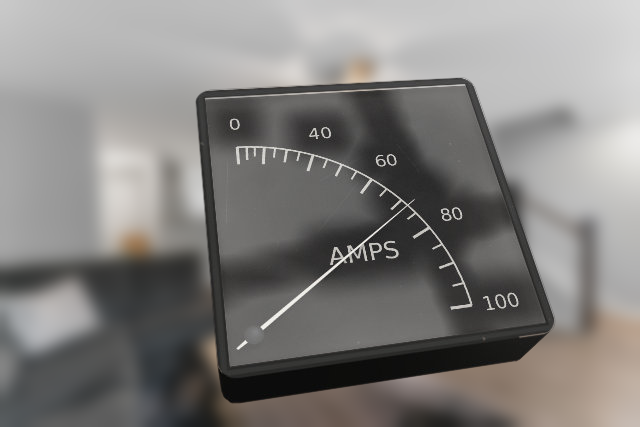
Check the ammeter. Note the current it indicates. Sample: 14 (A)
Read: 72.5 (A)
